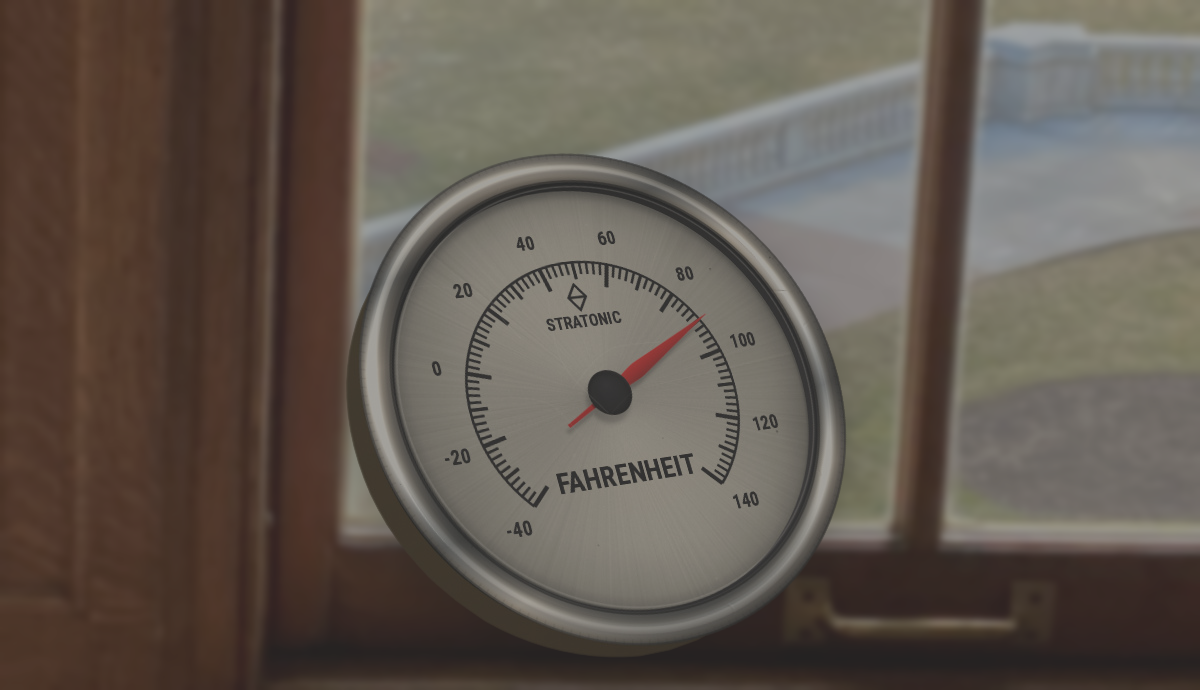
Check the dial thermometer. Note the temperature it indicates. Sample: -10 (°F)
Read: 90 (°F)
